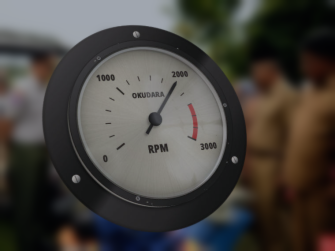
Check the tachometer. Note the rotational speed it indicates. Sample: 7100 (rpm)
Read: 2000 (rpm)
